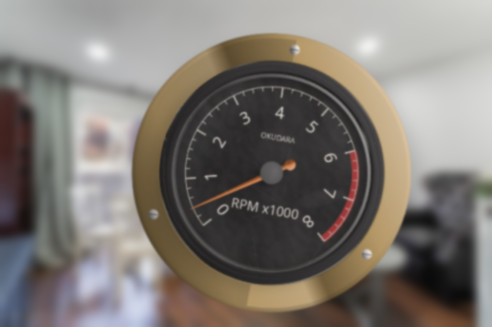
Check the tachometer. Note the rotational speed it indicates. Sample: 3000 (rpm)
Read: 400 (rpm)
